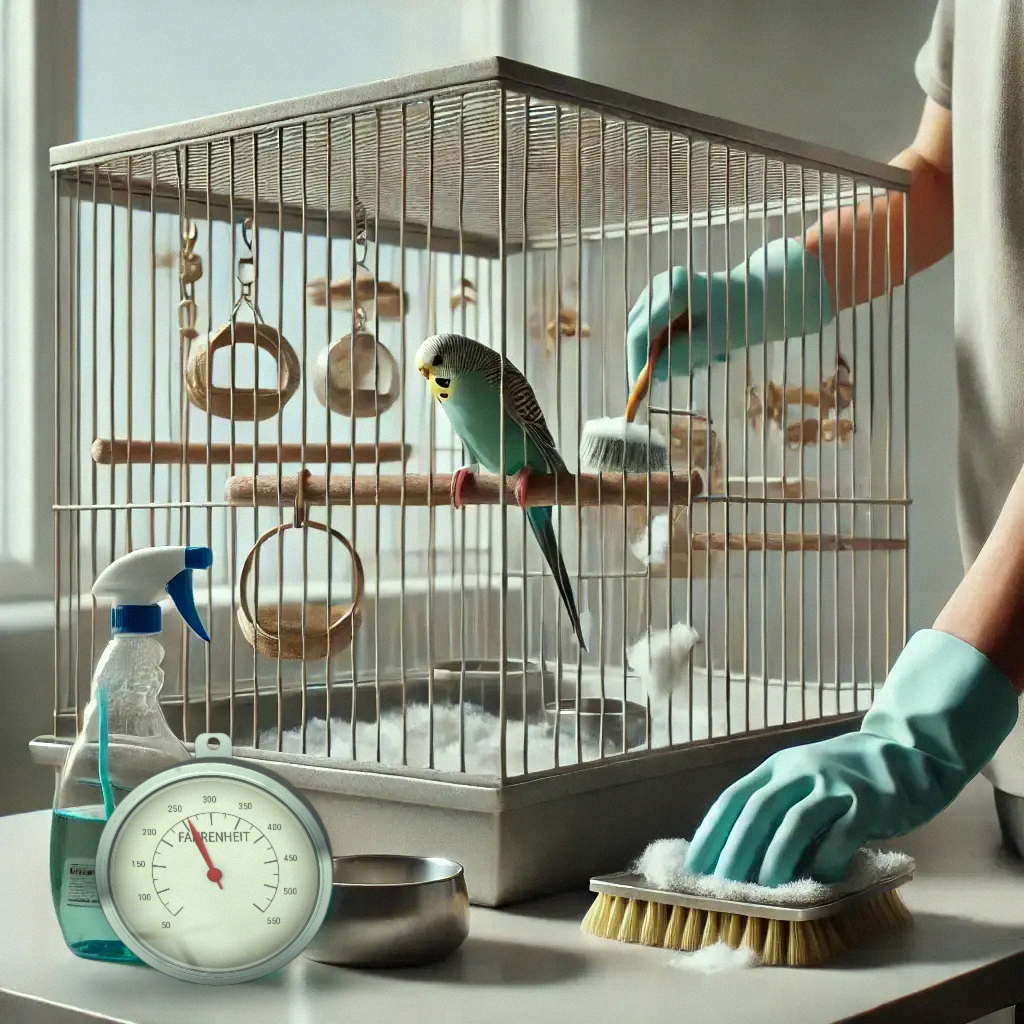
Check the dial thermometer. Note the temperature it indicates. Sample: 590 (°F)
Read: 262.5 (°F)
